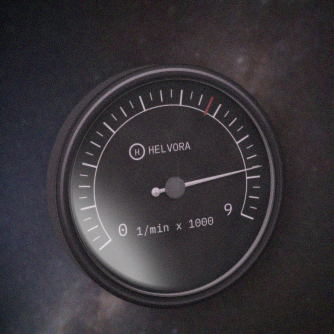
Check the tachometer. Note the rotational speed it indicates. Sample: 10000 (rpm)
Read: 7750 (rpm)
